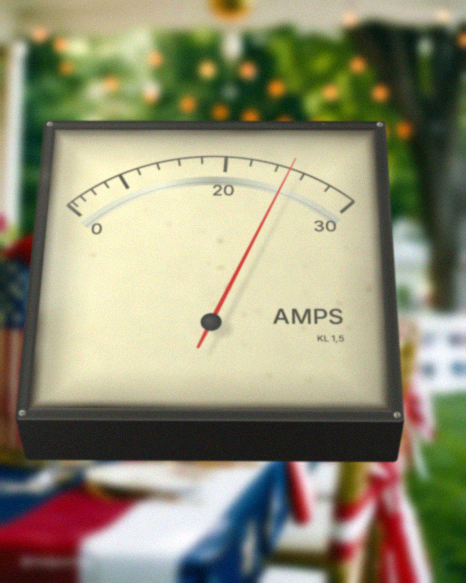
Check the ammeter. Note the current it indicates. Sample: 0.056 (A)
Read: 25 (A)
